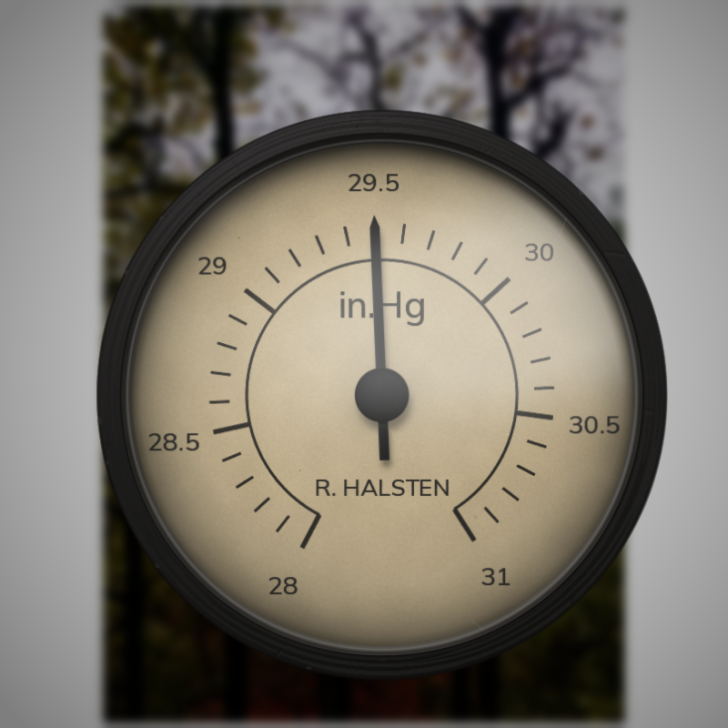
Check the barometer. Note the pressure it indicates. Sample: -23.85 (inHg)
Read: 29.5 (inHg)
